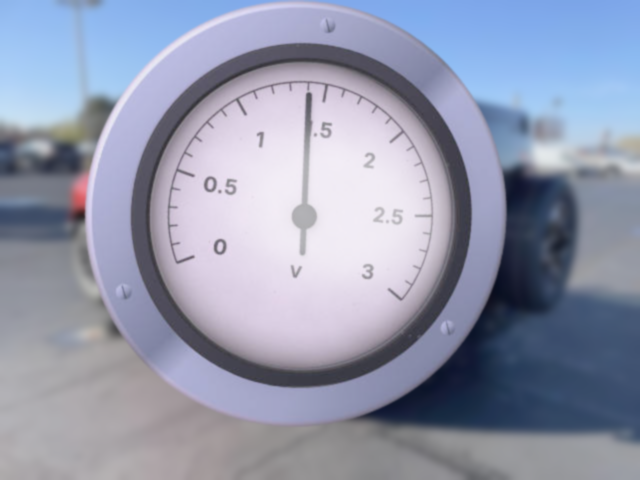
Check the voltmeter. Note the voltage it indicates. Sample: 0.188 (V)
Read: 1.4 (V)
